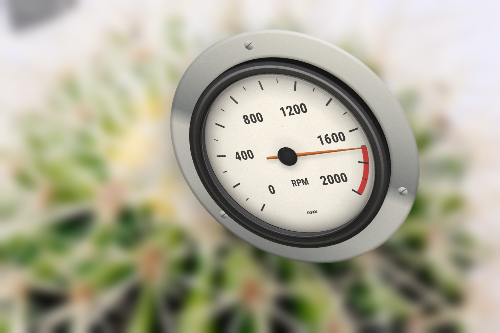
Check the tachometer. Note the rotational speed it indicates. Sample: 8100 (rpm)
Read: 1700 (rpm)
